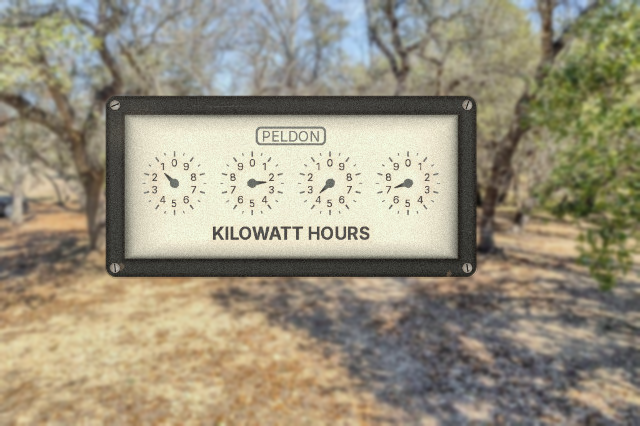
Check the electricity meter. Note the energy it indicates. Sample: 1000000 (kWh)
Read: 1237 (kWh)
